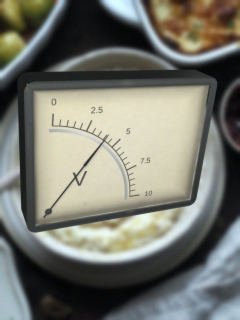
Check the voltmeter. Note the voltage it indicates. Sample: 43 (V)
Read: 4 (V)
